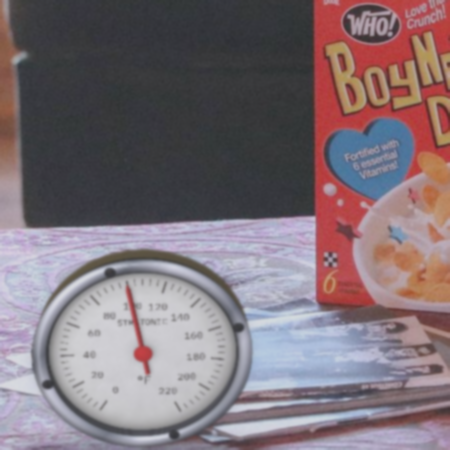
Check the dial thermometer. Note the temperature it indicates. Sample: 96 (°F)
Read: 100 (°F)
